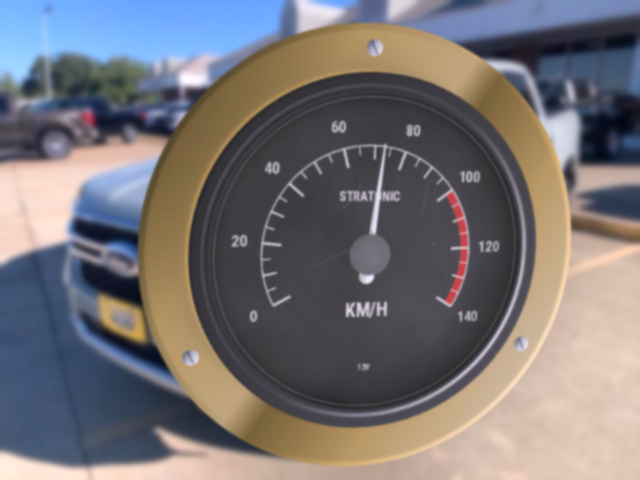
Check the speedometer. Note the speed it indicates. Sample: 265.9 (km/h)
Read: 72.5 (km/h)
